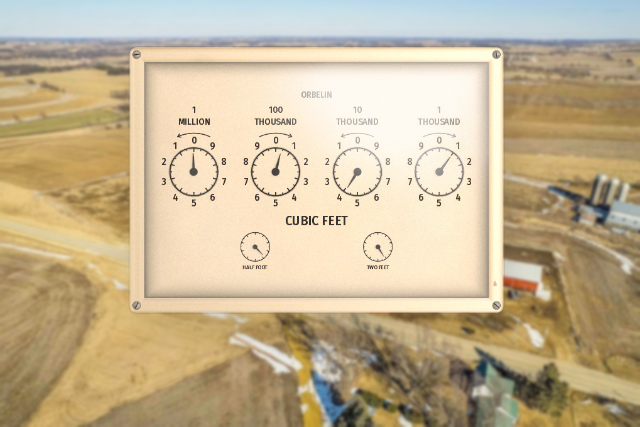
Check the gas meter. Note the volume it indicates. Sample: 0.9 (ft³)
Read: 4100 (ft³)
